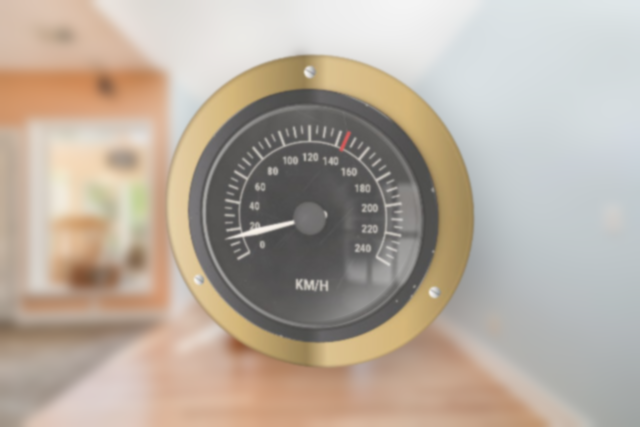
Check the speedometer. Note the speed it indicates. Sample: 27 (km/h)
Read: 15 (km/h)
